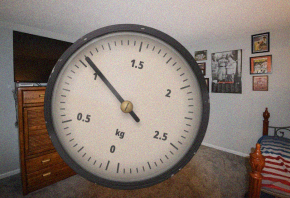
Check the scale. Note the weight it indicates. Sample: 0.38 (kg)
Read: 1.05 (kg)
